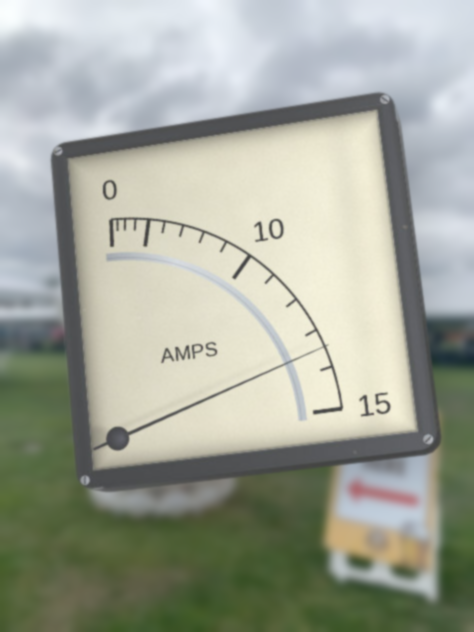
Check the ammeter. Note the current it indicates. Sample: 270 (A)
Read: 13.5 (A)
